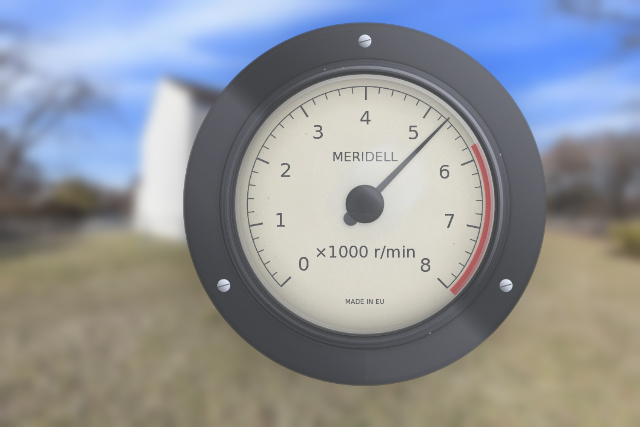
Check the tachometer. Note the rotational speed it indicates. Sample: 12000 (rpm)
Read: 5300 (rpm)
